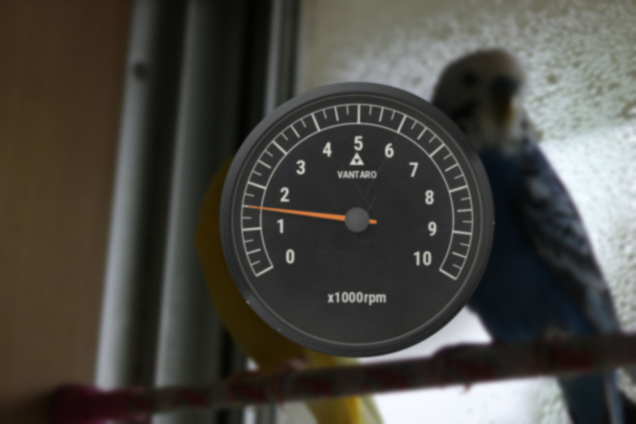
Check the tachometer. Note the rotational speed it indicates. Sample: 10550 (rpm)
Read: 1500 (rpm)
